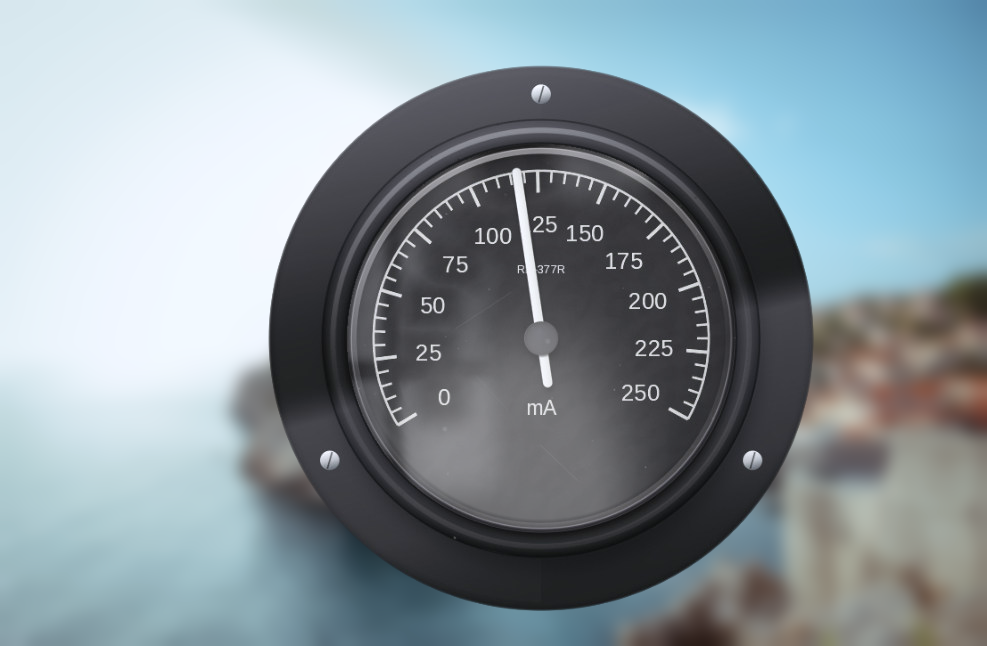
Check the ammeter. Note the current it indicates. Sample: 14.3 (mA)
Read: 117.5 (mA)
